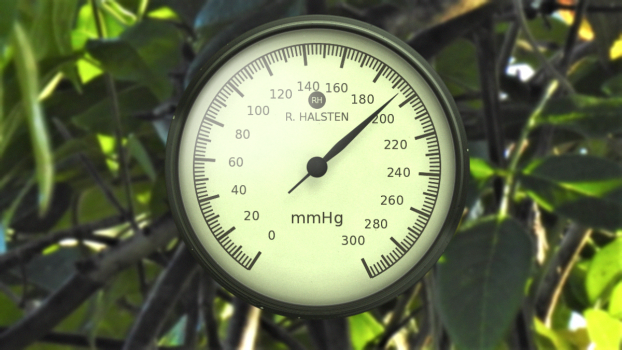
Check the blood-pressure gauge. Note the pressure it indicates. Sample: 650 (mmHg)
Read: 194 (mmHg)
